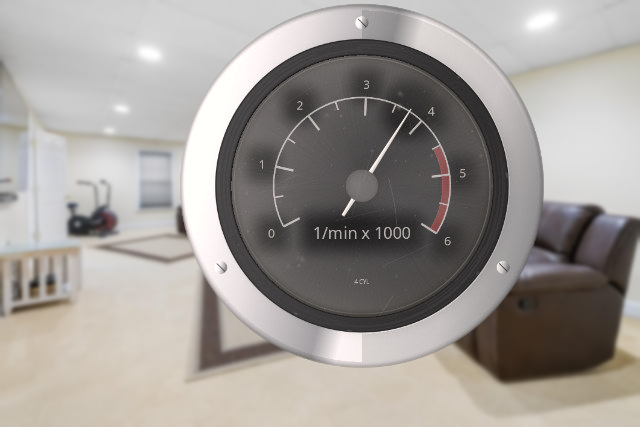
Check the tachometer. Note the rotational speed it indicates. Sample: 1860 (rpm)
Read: 3750 (rpm)
